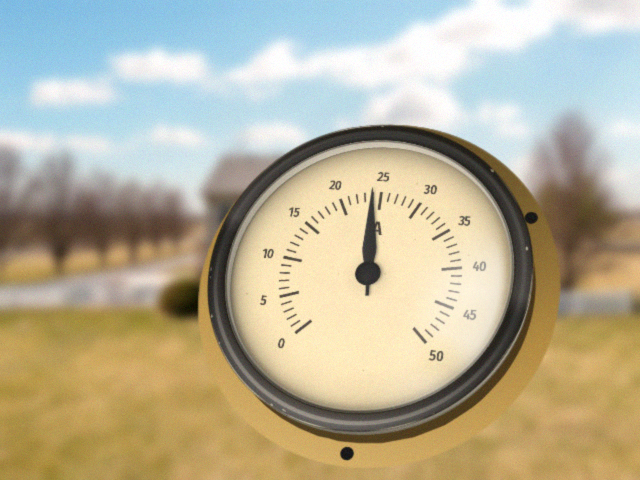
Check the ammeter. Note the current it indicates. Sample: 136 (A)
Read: 24 (A)
